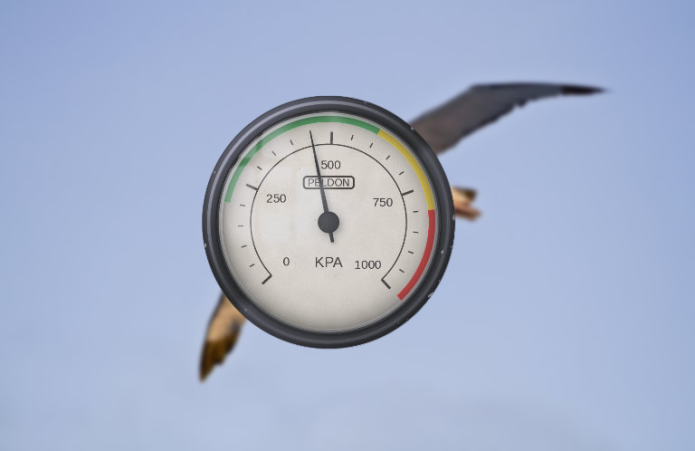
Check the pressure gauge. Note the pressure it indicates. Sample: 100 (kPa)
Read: 450 (kPa)
